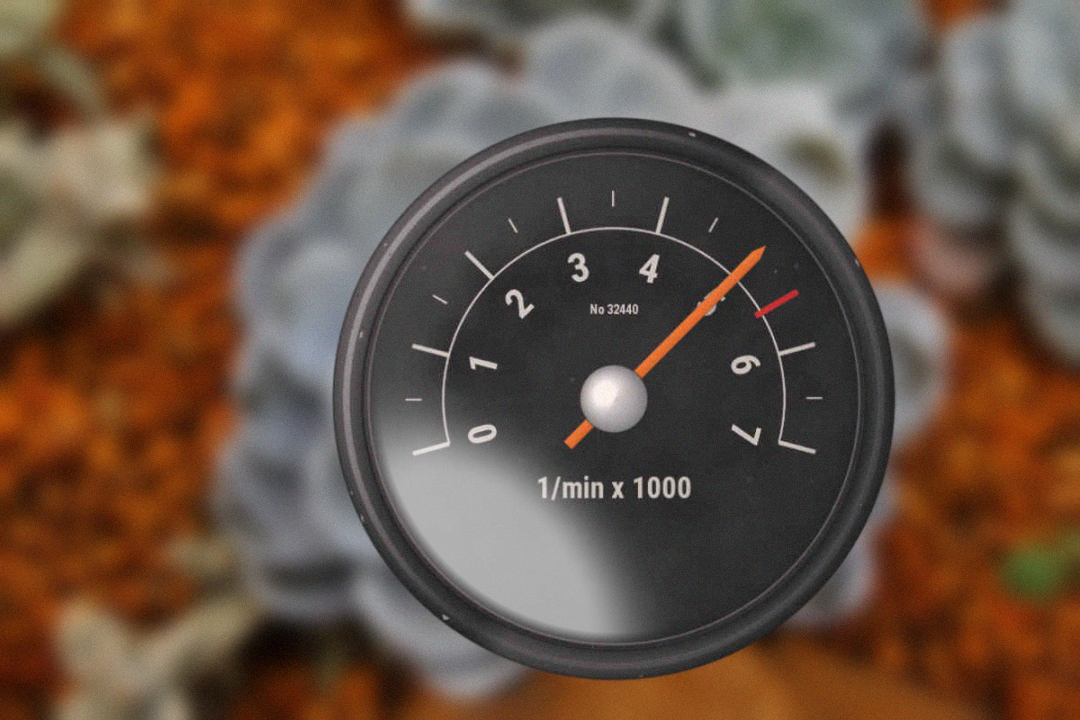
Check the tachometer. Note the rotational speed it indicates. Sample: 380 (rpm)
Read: 5000 (rpm)
